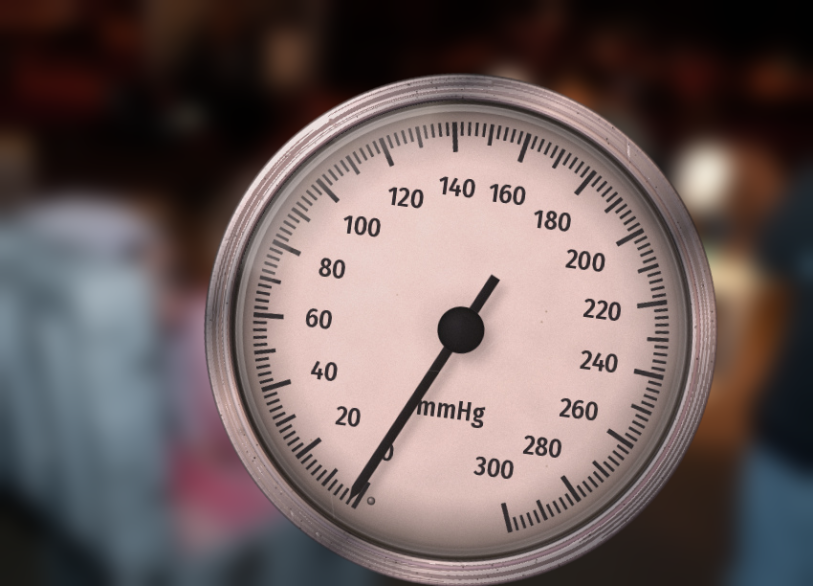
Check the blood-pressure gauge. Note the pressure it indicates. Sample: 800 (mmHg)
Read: 2 (mmHg)
